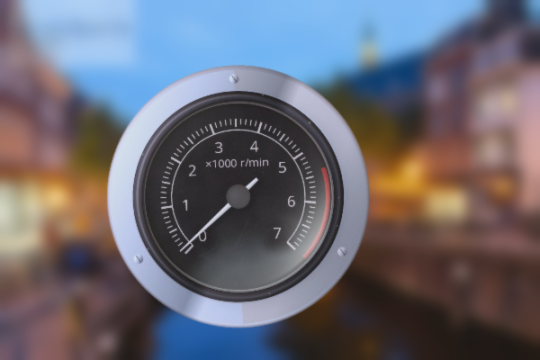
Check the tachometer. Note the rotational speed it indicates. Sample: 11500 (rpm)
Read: 100 (rpm)
